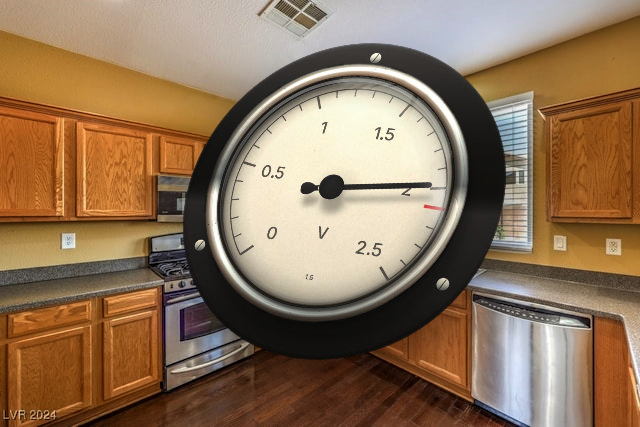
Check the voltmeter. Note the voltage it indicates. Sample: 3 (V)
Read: 2 (V)
